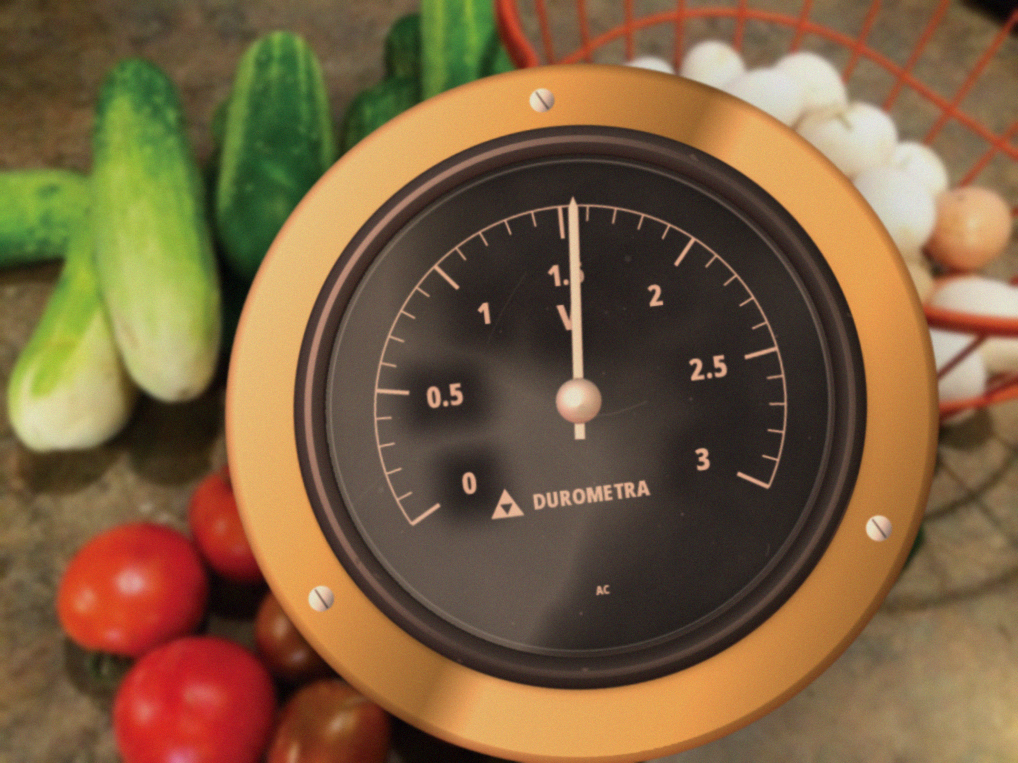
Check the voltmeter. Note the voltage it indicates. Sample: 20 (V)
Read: 1.55 (V)
